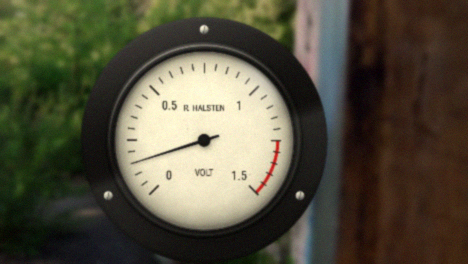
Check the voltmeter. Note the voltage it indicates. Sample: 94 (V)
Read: 0.15 (V)
